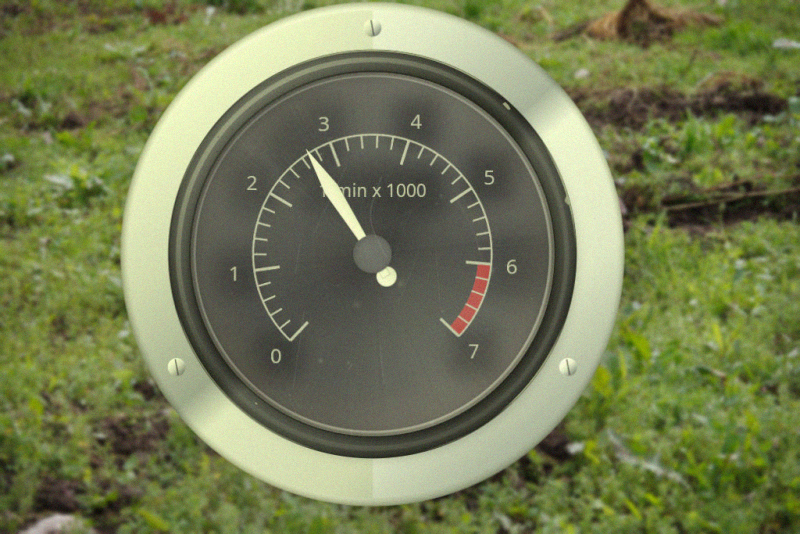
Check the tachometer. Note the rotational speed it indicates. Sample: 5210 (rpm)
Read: 2700 (rpm)
